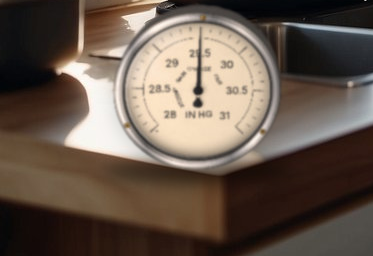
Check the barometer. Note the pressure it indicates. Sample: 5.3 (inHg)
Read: 29.5 (inHg)
